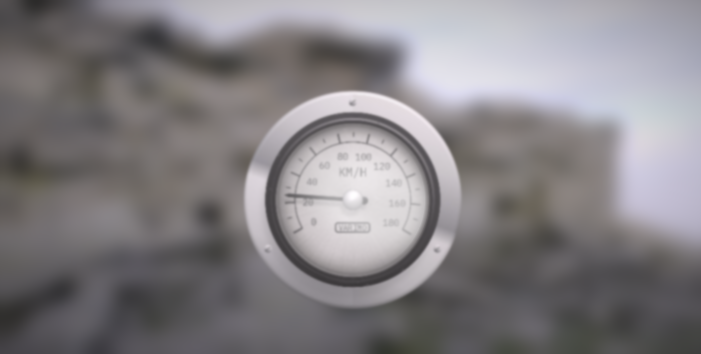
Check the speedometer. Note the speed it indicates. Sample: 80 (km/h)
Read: 25 (km/h)
